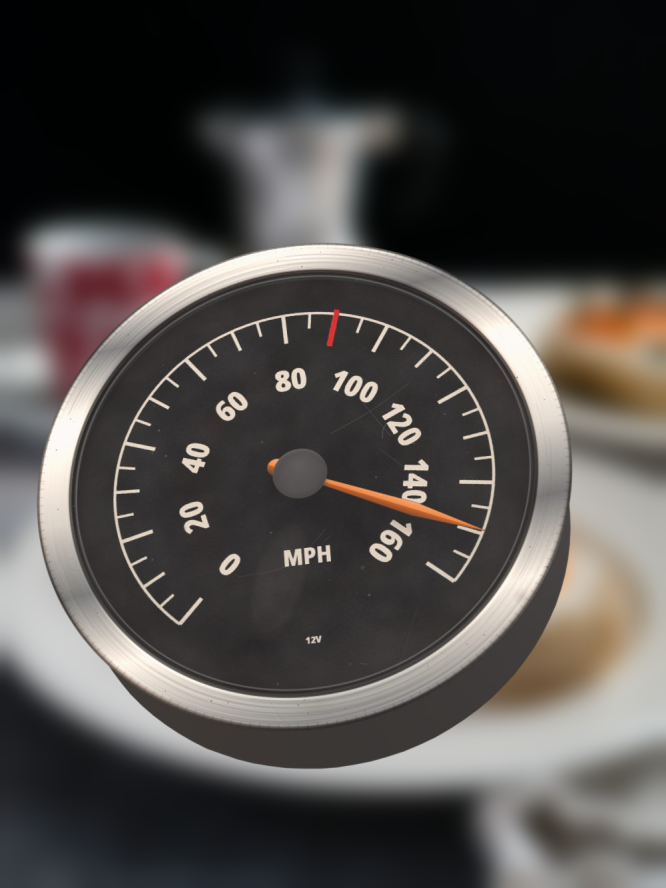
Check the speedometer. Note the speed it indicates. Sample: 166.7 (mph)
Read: 150 (mph)
